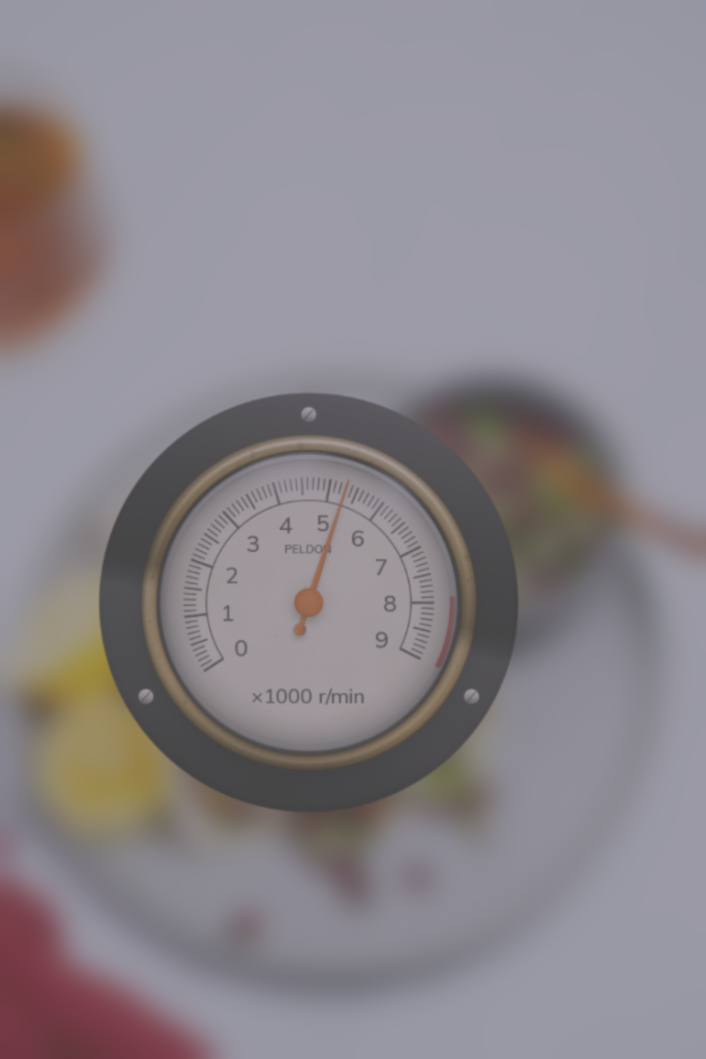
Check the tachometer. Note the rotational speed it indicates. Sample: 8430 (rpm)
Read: 5300 (rpm)
